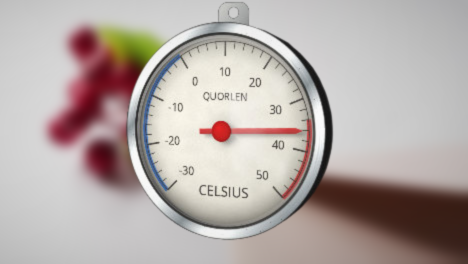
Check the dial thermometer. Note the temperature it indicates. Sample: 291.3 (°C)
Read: 36 (°C)
